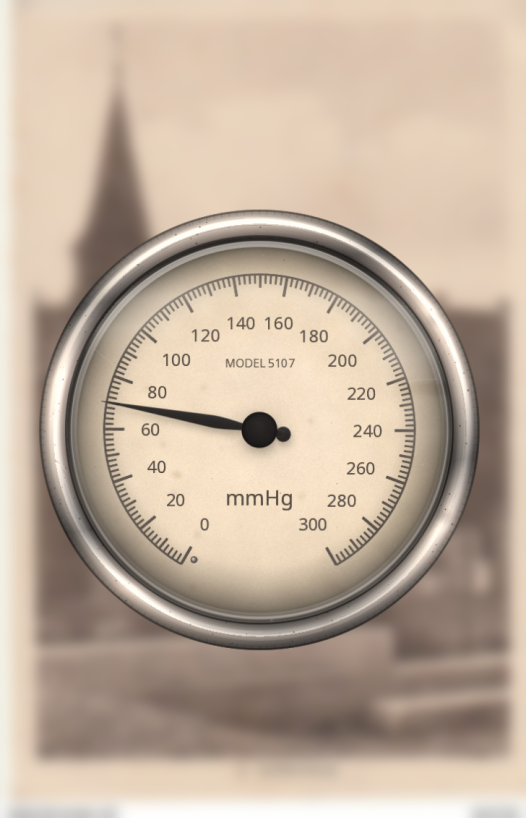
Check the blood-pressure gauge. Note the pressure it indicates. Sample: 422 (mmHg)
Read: 70 (mmHg)
